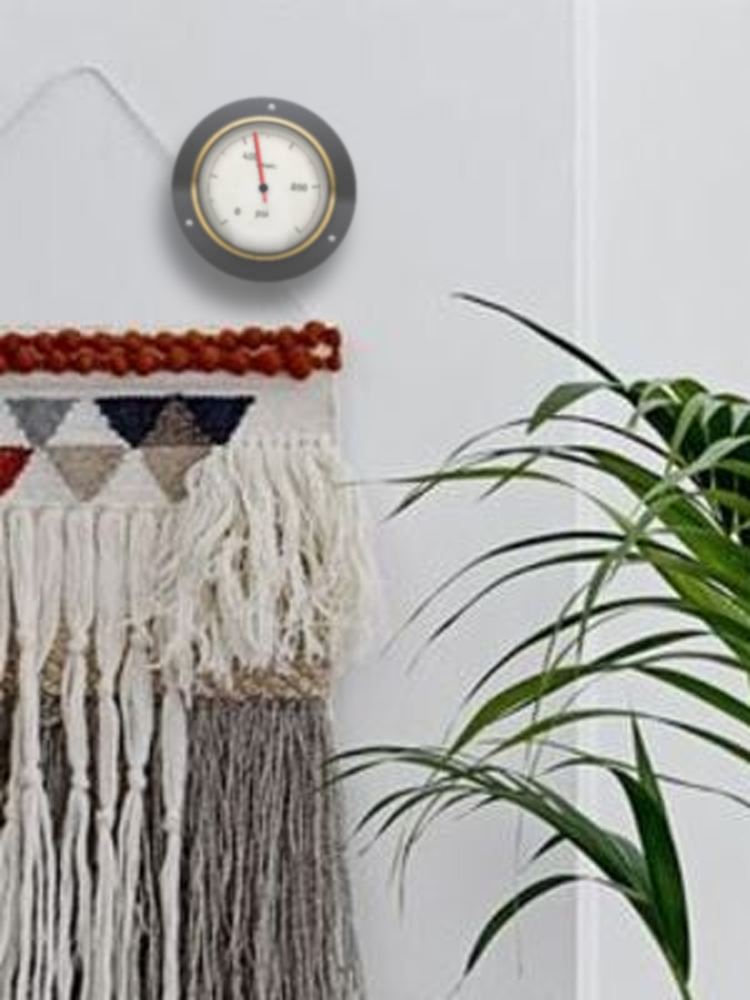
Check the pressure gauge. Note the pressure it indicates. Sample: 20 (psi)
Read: 450 (psi)
